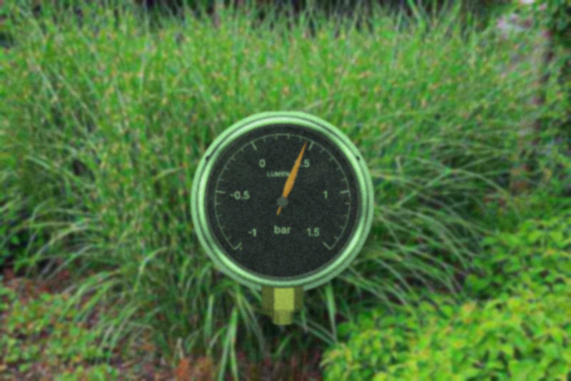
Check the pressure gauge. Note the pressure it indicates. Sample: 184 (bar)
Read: 0.45 (bar)
